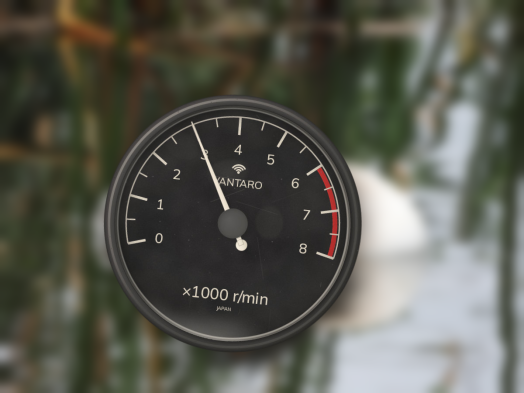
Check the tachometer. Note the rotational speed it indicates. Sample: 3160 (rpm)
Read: 3000 (rpm)
